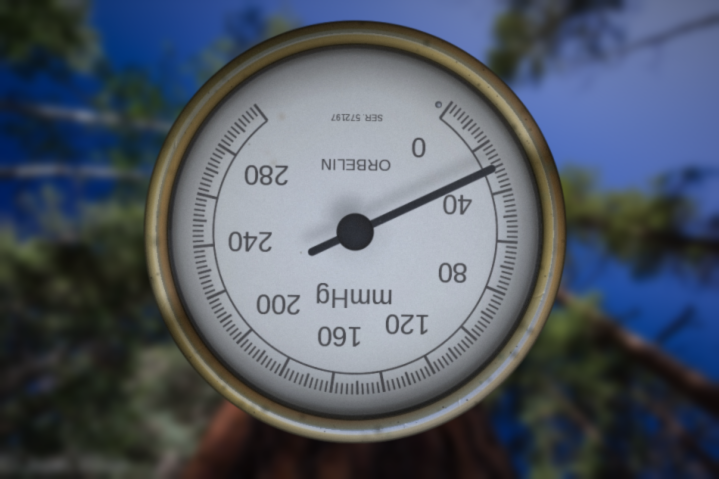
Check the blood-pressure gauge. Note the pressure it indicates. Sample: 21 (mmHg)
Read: 30 (mmHg)
